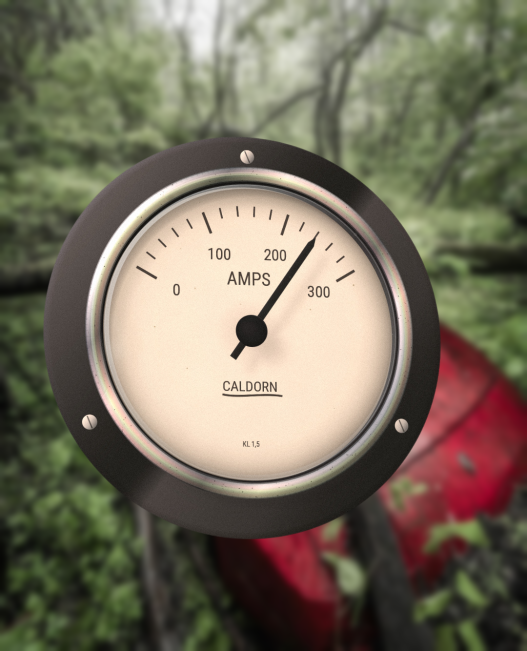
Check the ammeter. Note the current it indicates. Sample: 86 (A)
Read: 240 (A)
